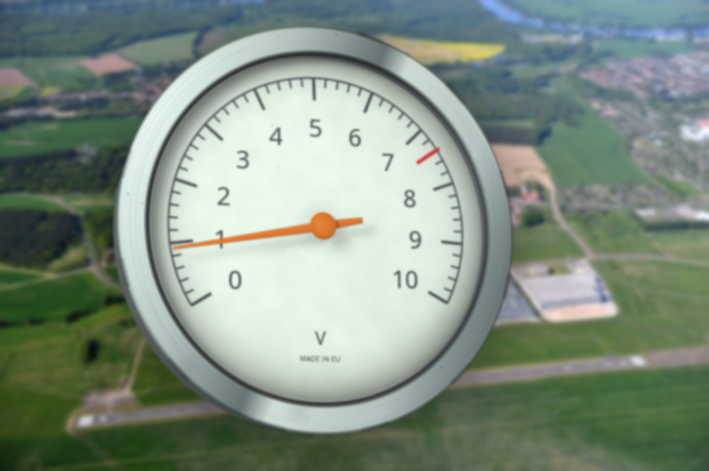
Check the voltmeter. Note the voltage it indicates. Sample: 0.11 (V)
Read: 0.9 (V)
